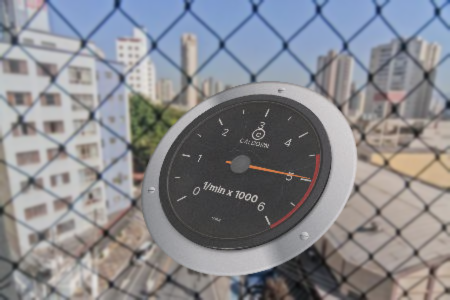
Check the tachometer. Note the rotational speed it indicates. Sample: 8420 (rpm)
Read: 5000 (rpm)
